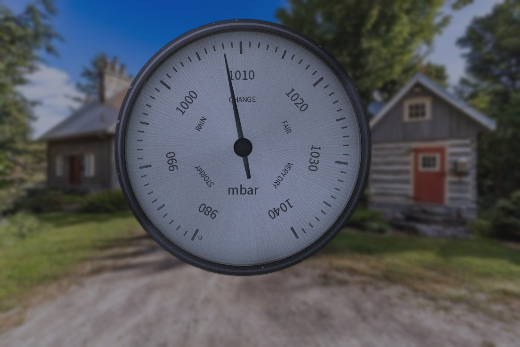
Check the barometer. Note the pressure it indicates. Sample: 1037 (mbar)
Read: 1008 (mbar)
